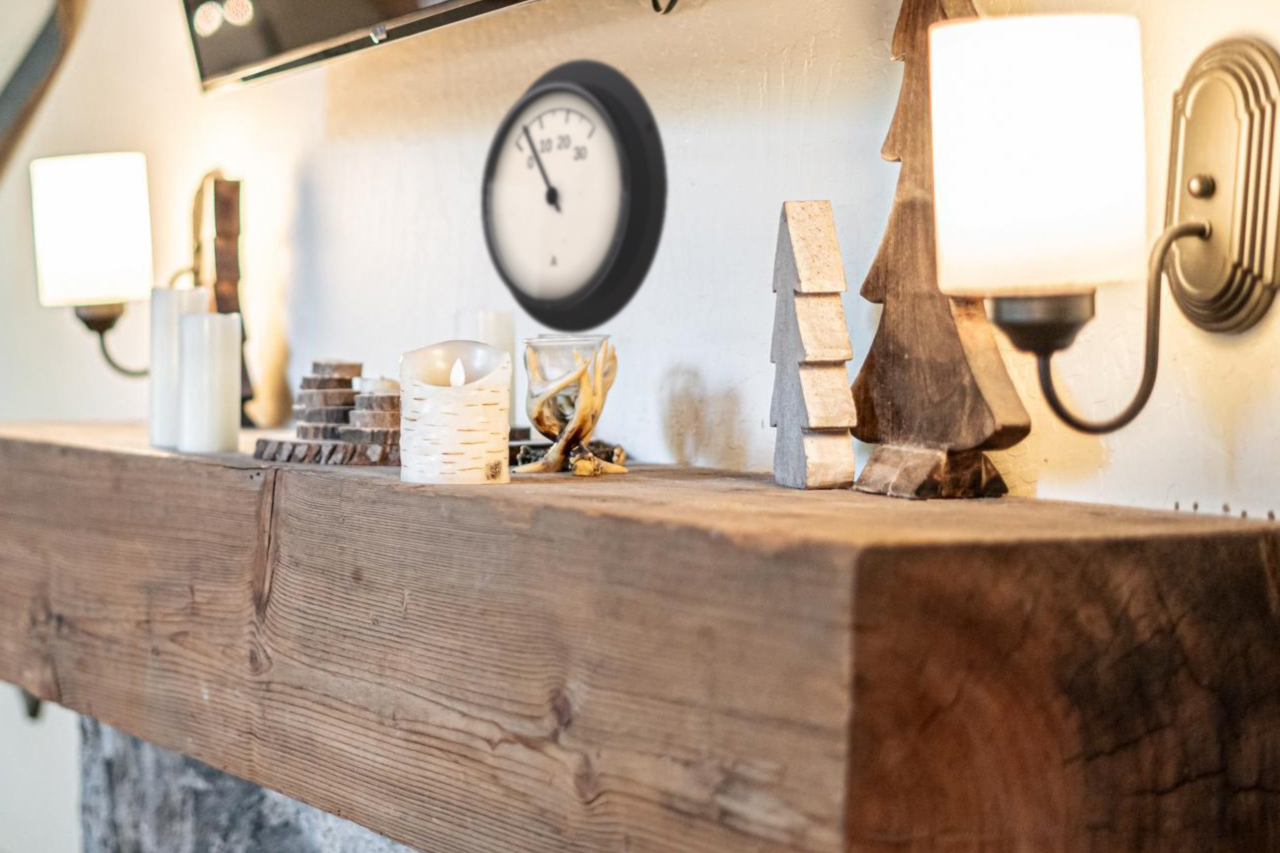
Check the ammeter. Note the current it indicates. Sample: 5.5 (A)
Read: 5 (A)
